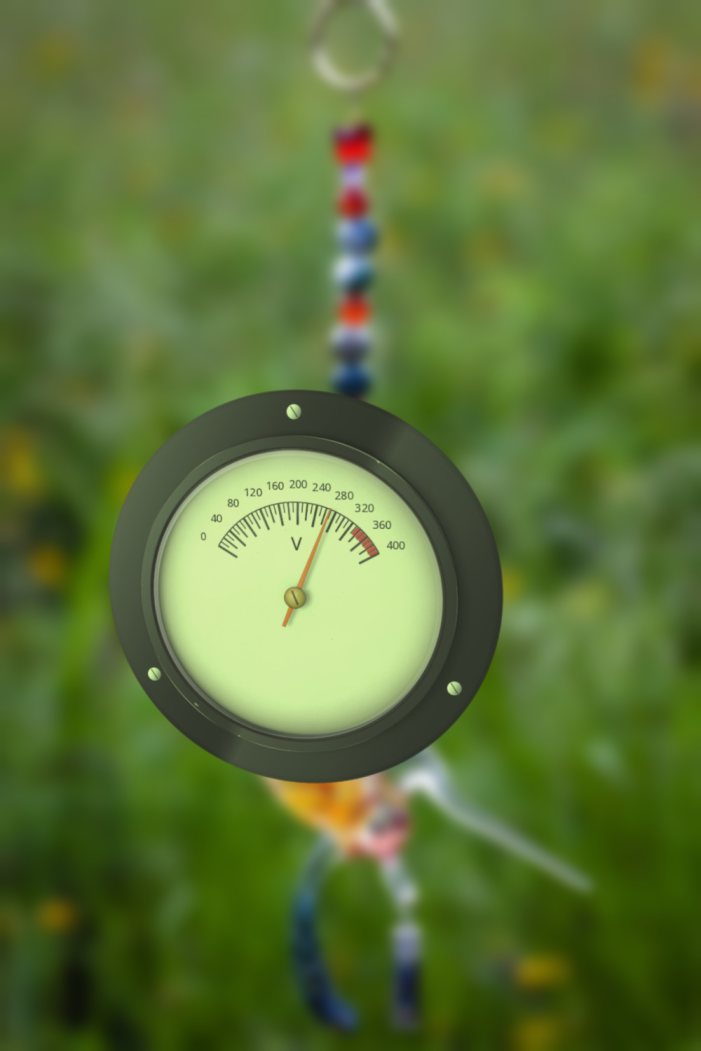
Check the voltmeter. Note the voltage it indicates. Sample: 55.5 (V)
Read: 270 (V)
